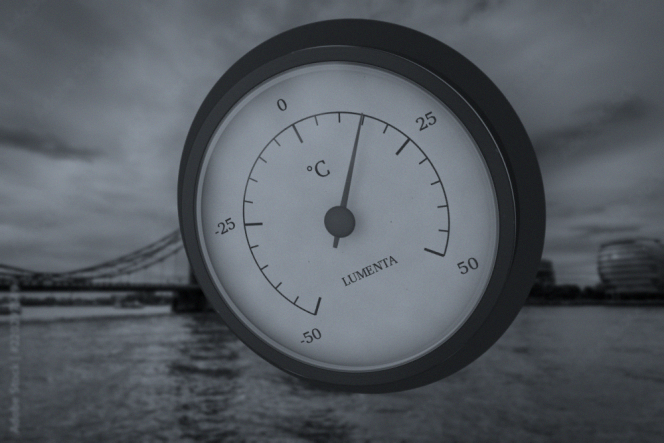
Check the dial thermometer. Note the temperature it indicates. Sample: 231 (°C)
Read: 15 (°C)
